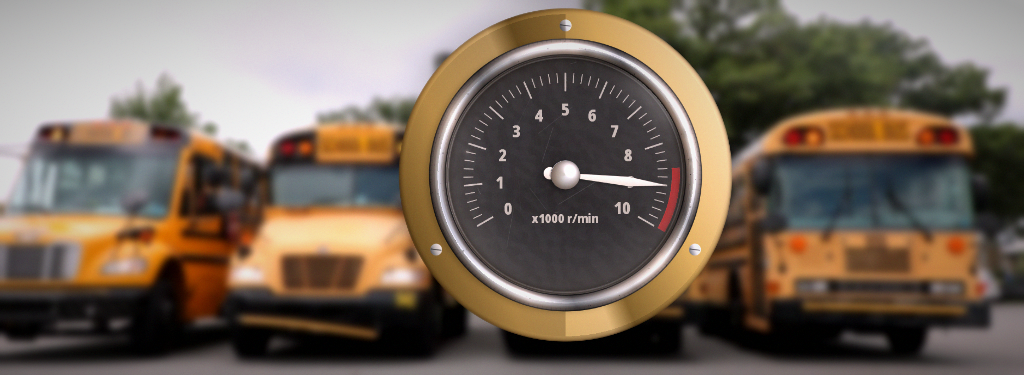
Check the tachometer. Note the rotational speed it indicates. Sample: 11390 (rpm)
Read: 9000 (rpm)
